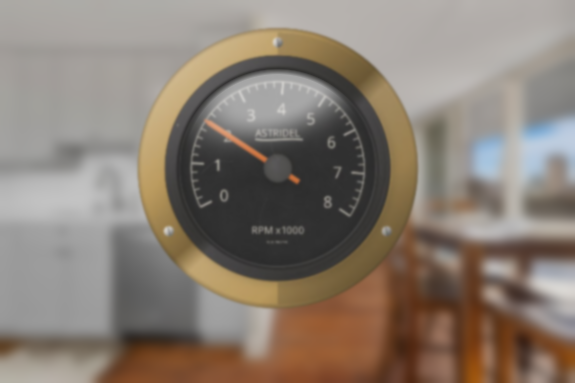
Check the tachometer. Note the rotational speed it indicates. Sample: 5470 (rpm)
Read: 2000 (rpm)
